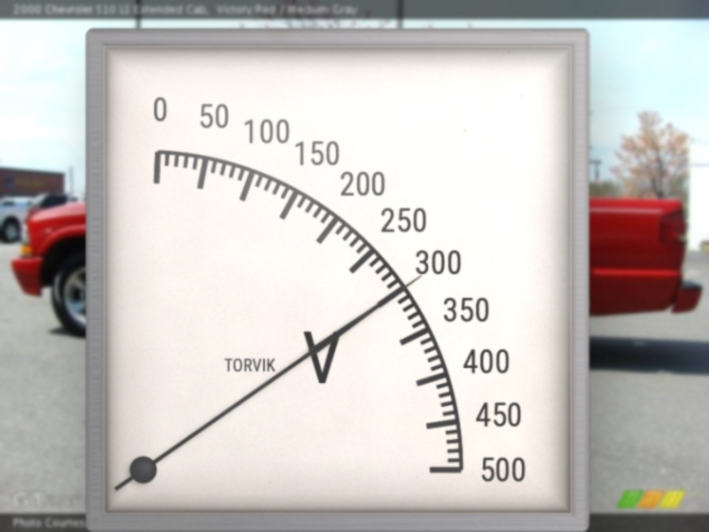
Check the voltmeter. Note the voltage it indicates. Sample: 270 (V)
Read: 300 (V)
